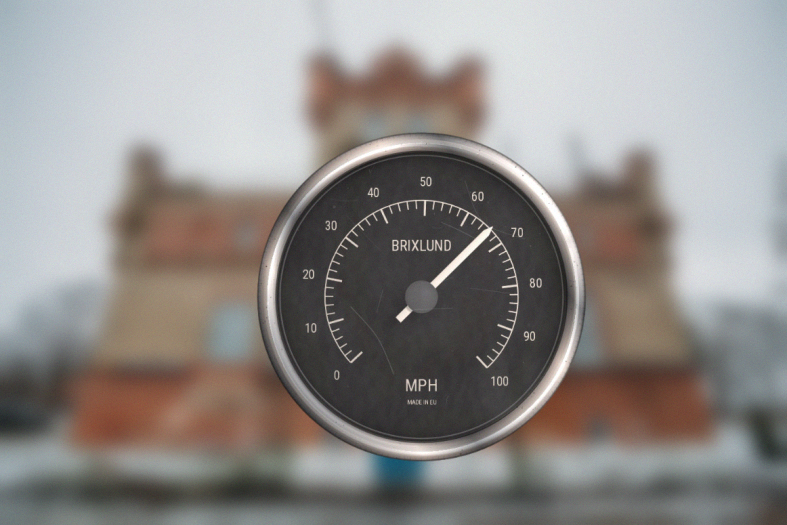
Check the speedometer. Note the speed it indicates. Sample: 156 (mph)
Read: 66 (mph)
